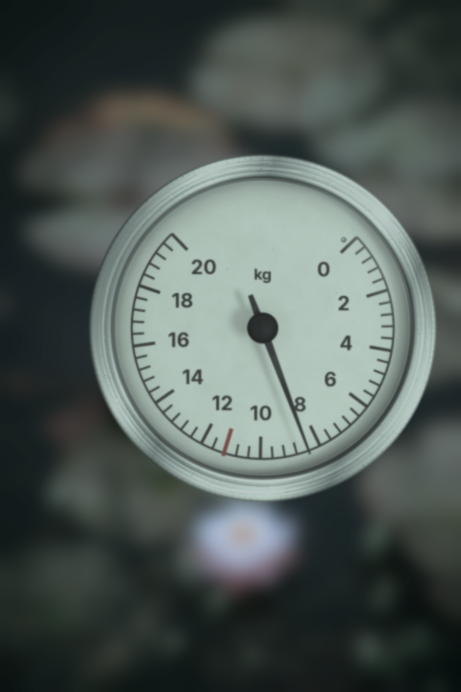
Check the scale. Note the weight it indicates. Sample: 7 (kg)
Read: 8.4 (kg)
